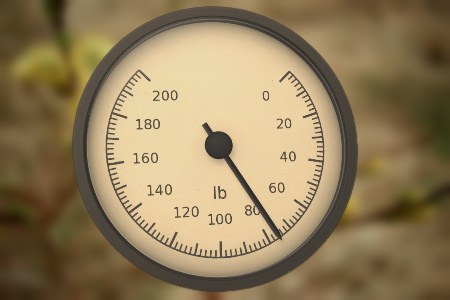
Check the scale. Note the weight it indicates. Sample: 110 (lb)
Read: 76 (lb)
